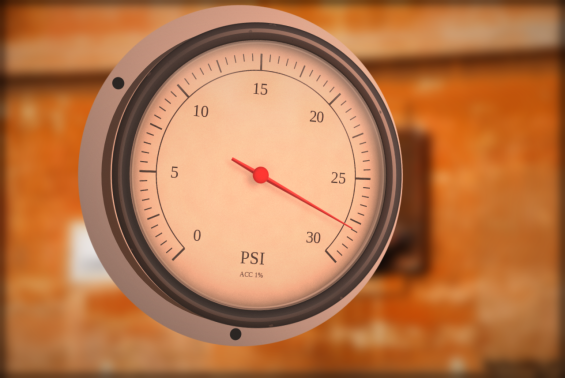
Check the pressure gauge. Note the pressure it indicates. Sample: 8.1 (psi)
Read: 28 (psi)
